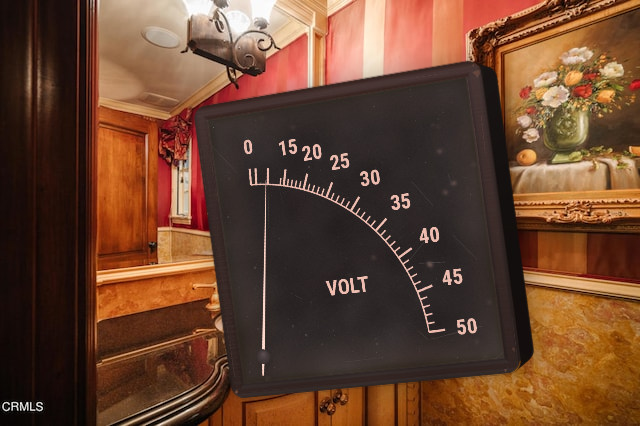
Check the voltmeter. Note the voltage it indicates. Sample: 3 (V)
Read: 10 (V)
